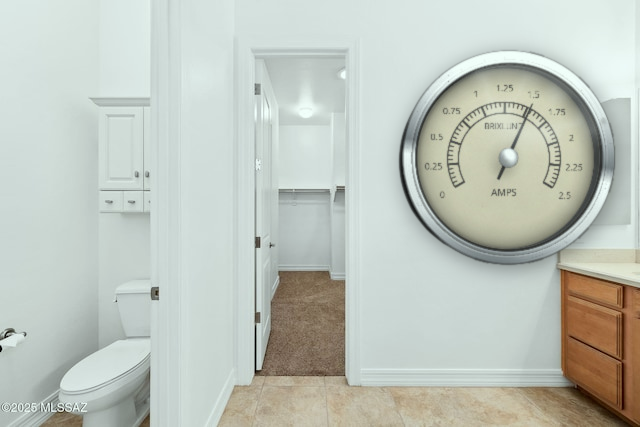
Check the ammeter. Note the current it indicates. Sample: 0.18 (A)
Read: 1.5 (A)
